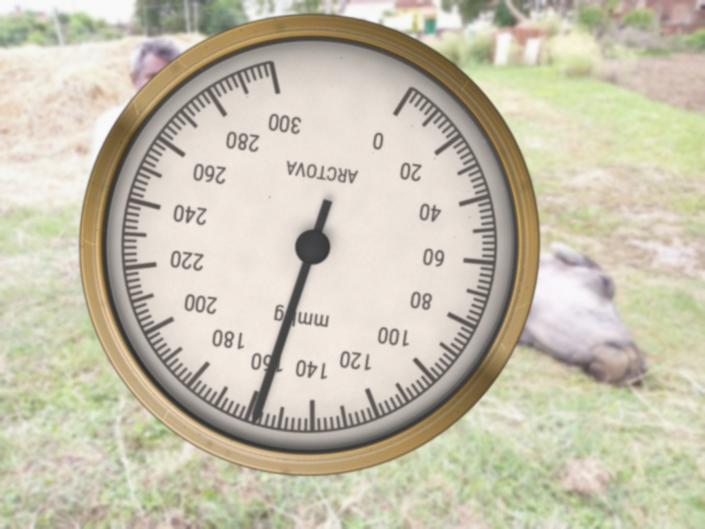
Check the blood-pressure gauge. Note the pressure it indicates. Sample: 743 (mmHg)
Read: 158 (mmHg)
